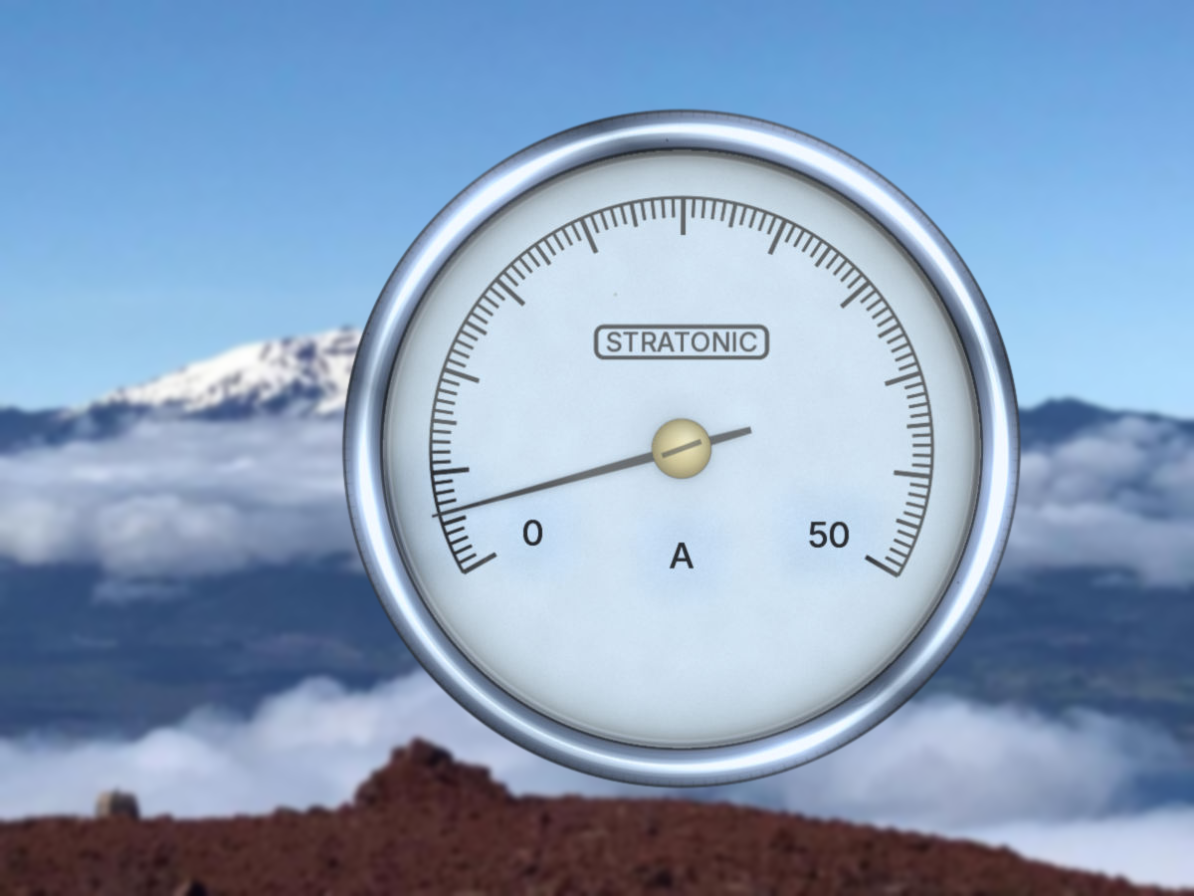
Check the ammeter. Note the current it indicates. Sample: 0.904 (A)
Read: 3 (A)
